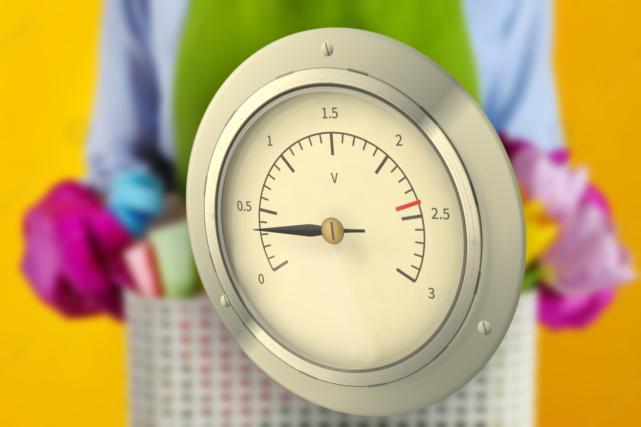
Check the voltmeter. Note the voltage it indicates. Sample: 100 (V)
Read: 0.35 (V)
